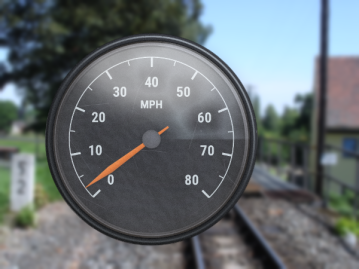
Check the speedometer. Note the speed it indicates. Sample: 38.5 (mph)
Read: 2.5 (mph)
